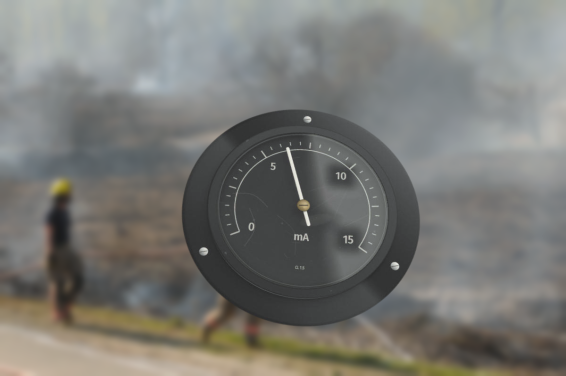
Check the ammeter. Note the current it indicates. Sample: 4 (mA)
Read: 6.25 (mA)
